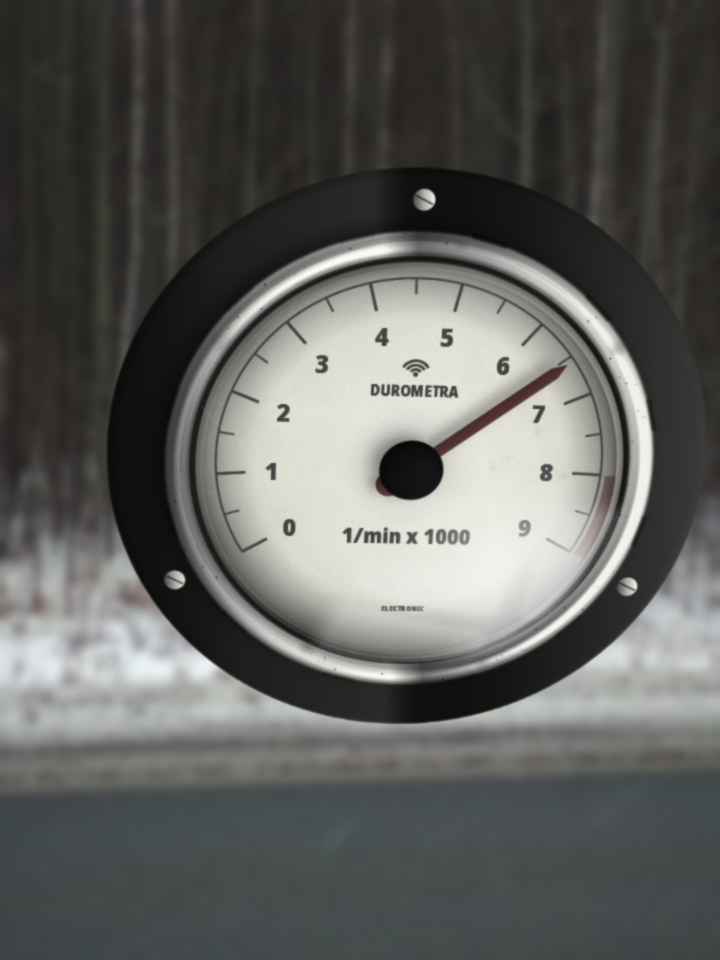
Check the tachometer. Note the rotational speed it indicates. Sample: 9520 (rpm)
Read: 6500 (rpm)
